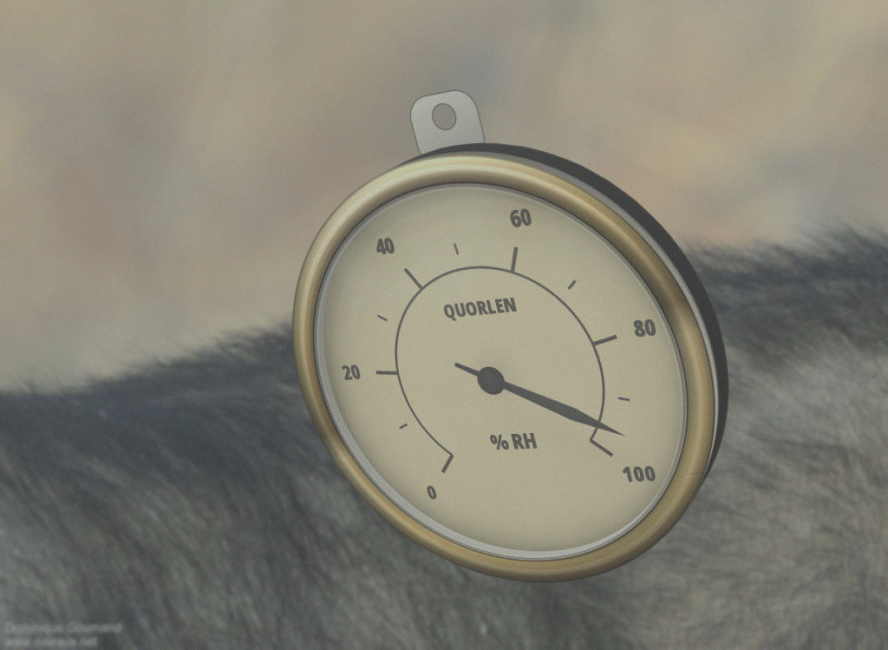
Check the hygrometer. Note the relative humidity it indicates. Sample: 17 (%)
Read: 95 (%)
